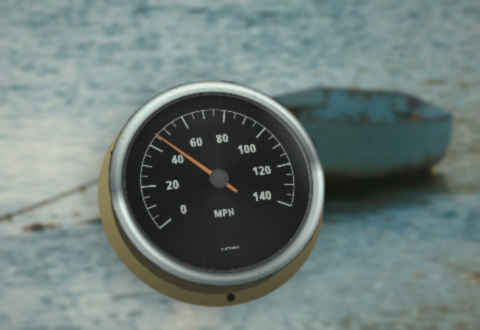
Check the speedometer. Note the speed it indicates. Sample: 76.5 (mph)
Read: 45 (mph)
